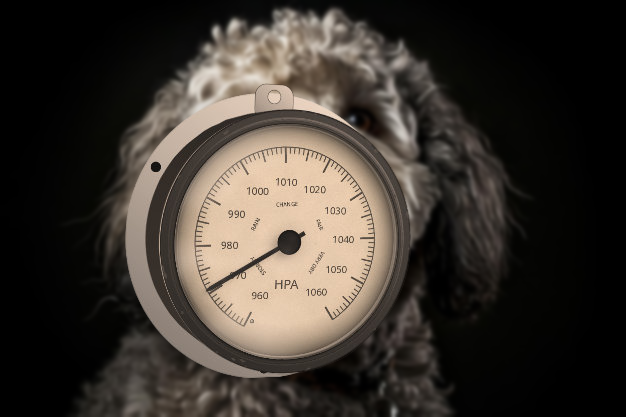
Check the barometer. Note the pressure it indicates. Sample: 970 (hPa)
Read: 971 (hPa)
